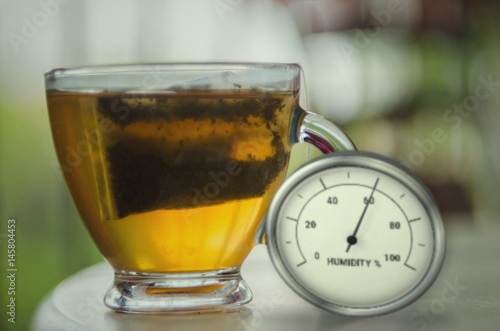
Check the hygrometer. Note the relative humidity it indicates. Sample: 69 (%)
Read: 60 (%)
